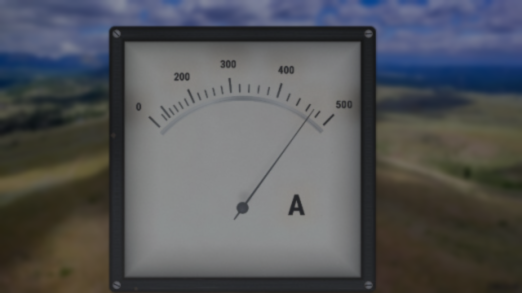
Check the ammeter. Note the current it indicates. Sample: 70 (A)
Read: 470 (A)
